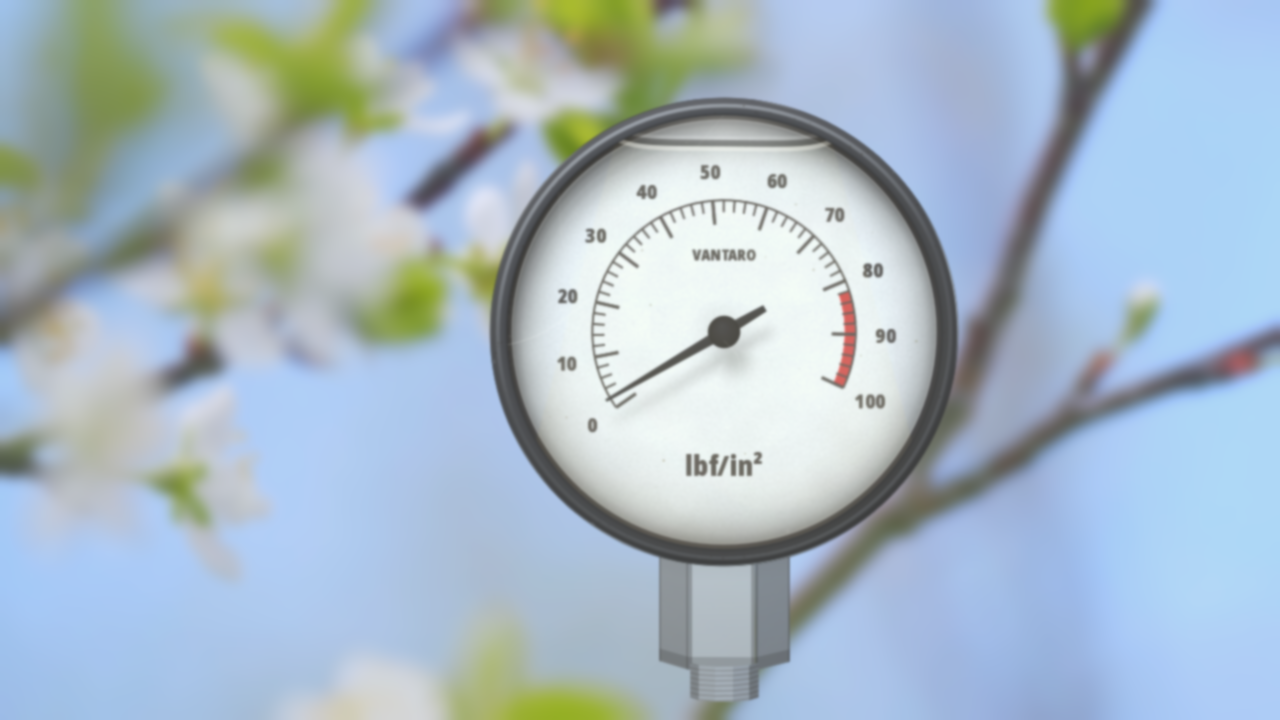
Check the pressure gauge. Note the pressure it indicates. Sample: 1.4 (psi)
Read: 2 (psi)
